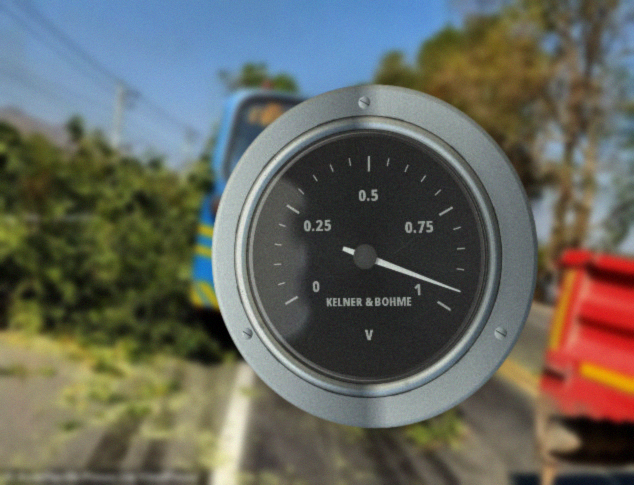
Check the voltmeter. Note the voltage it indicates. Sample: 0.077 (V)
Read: 0.95 (V)
